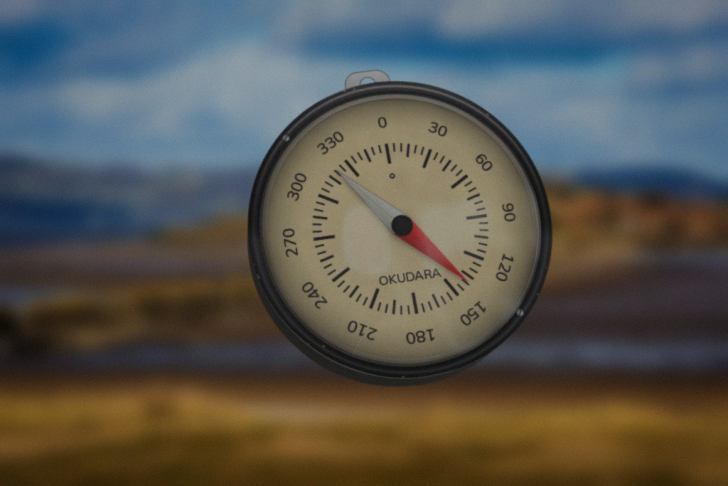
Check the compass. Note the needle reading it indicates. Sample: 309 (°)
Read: 140 (°)
